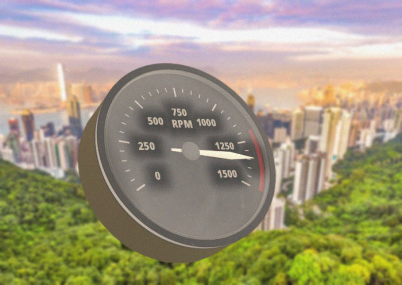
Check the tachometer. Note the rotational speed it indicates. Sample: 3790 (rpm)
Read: 1350 (rpm)
